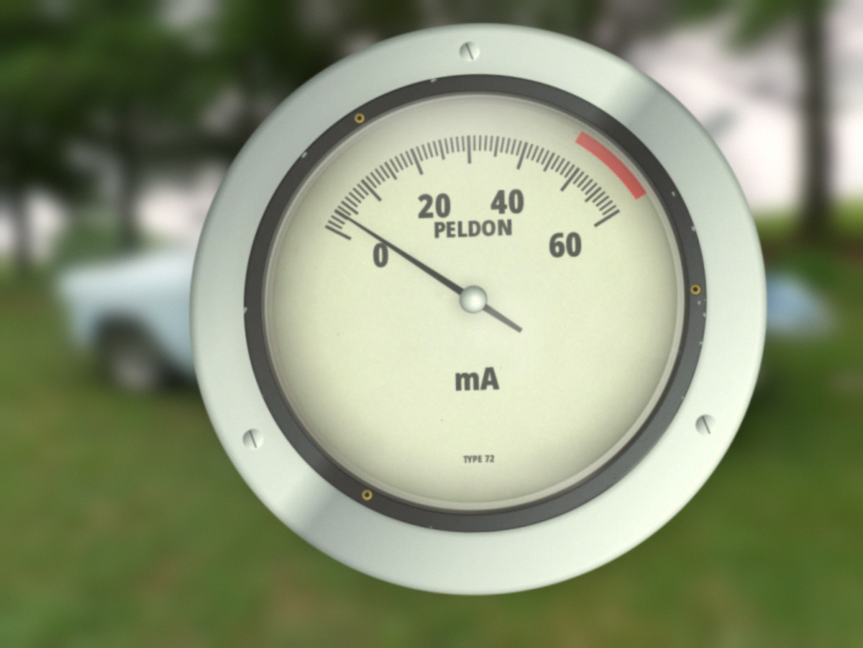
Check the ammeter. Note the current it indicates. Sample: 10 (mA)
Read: 3 (mA)
